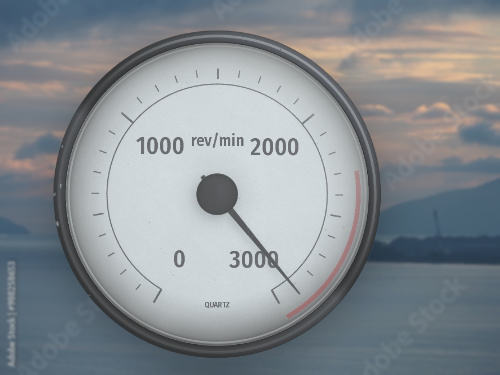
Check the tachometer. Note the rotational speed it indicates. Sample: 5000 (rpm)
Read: 2900 (rpm)
